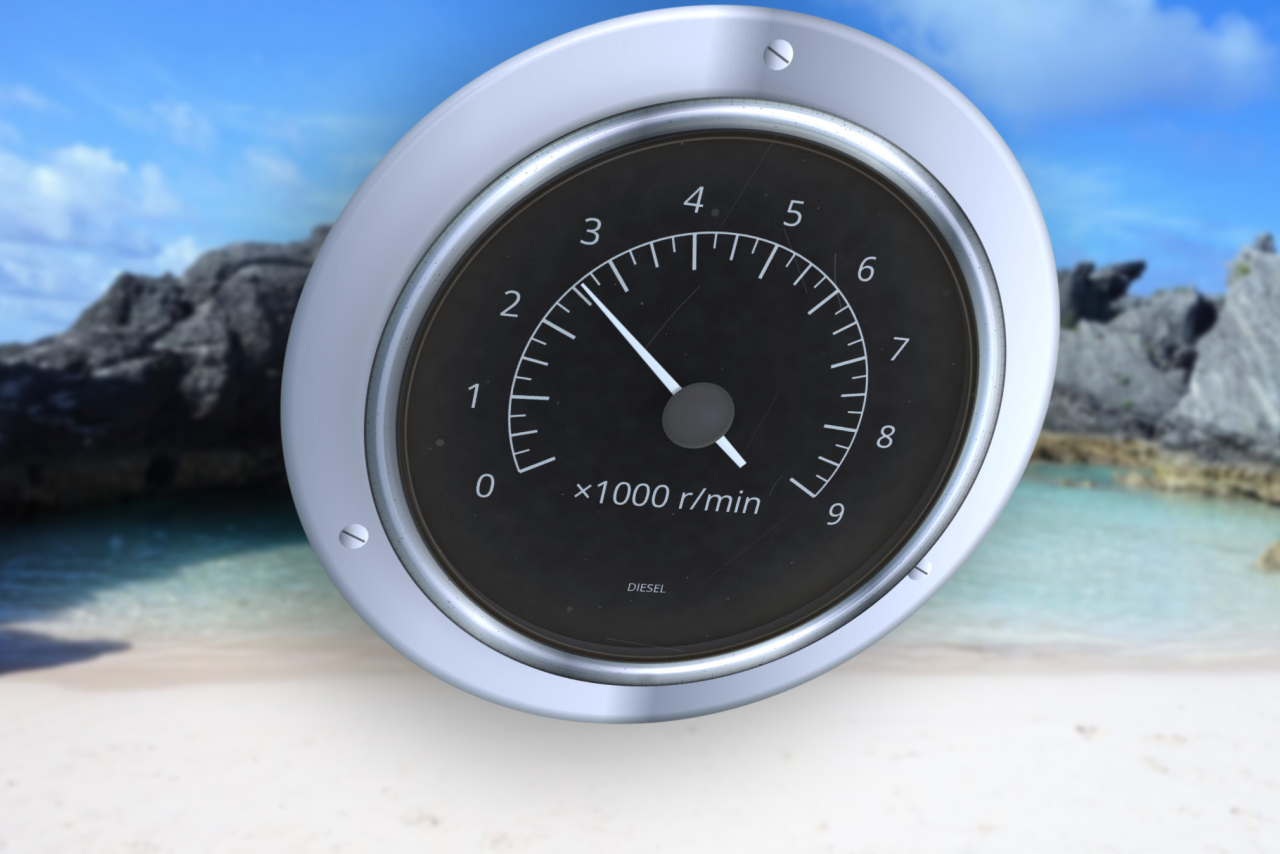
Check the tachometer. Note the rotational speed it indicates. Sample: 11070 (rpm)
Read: 2625 (rpm)
